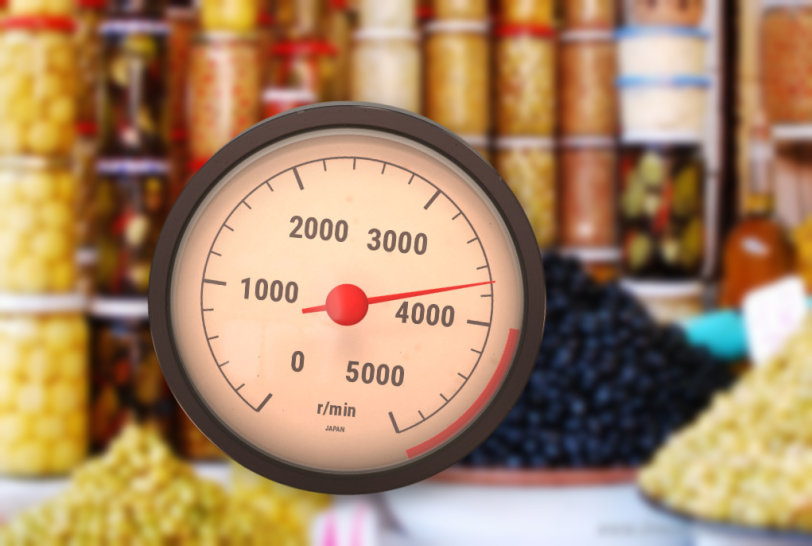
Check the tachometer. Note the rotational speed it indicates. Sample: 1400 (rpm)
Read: 3700 (rpm)
